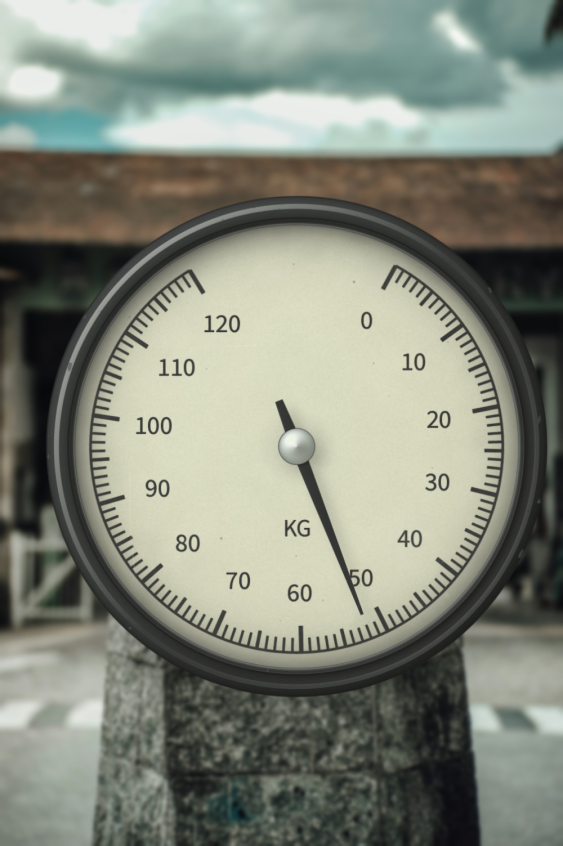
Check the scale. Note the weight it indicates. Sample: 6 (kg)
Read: 52 (kg)
